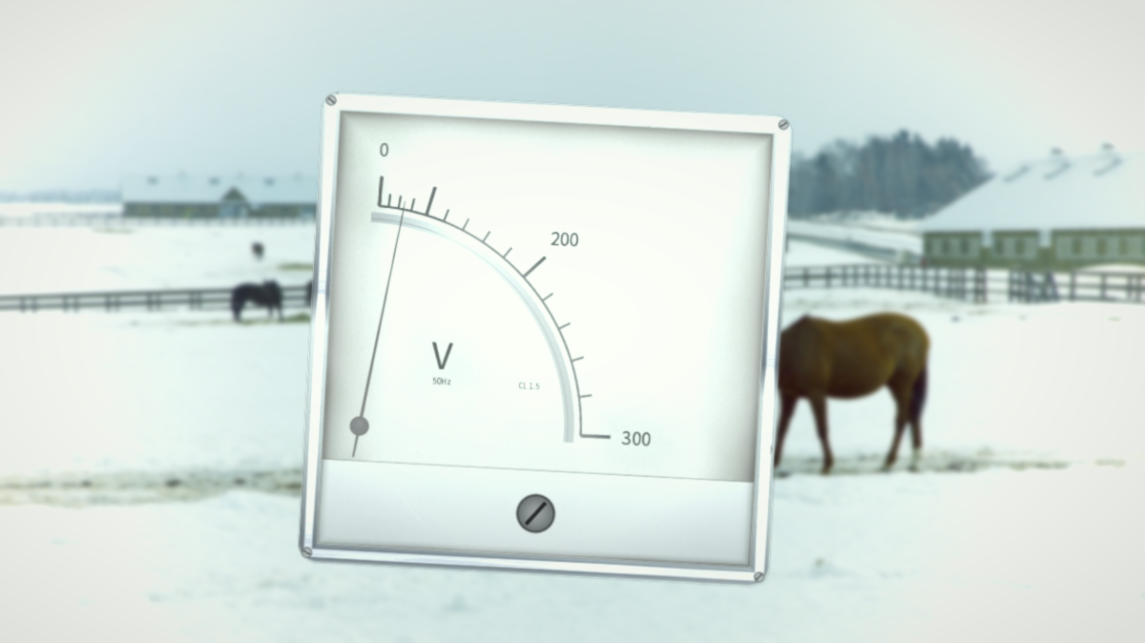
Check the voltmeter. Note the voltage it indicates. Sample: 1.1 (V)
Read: 70 (V)
